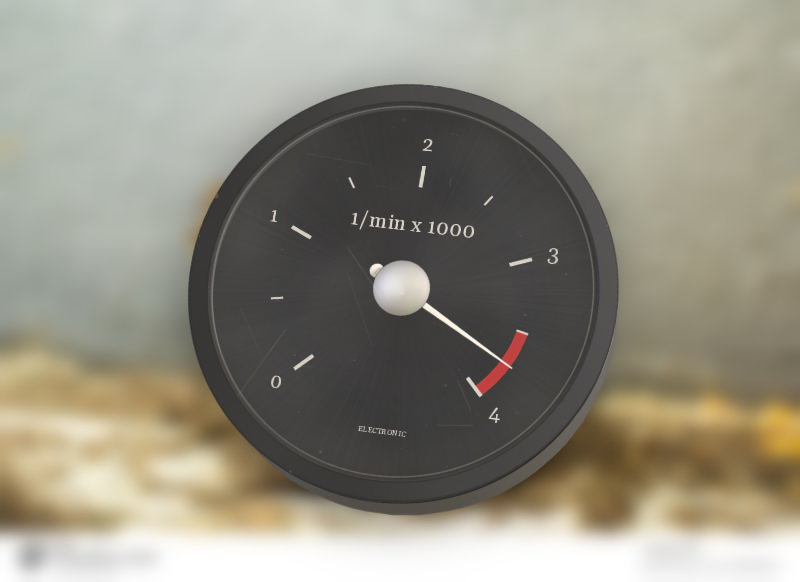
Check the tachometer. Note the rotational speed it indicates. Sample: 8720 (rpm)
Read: 3750 (rpm)
